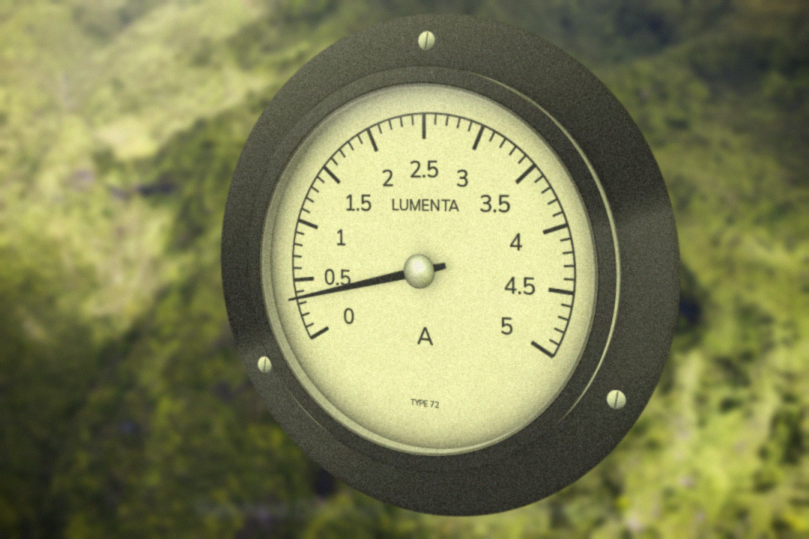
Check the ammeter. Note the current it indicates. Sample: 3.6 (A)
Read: 0.35 (A)
